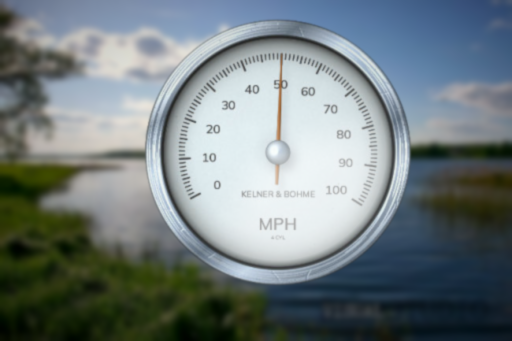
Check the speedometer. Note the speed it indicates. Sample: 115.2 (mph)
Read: 50 (mph)
